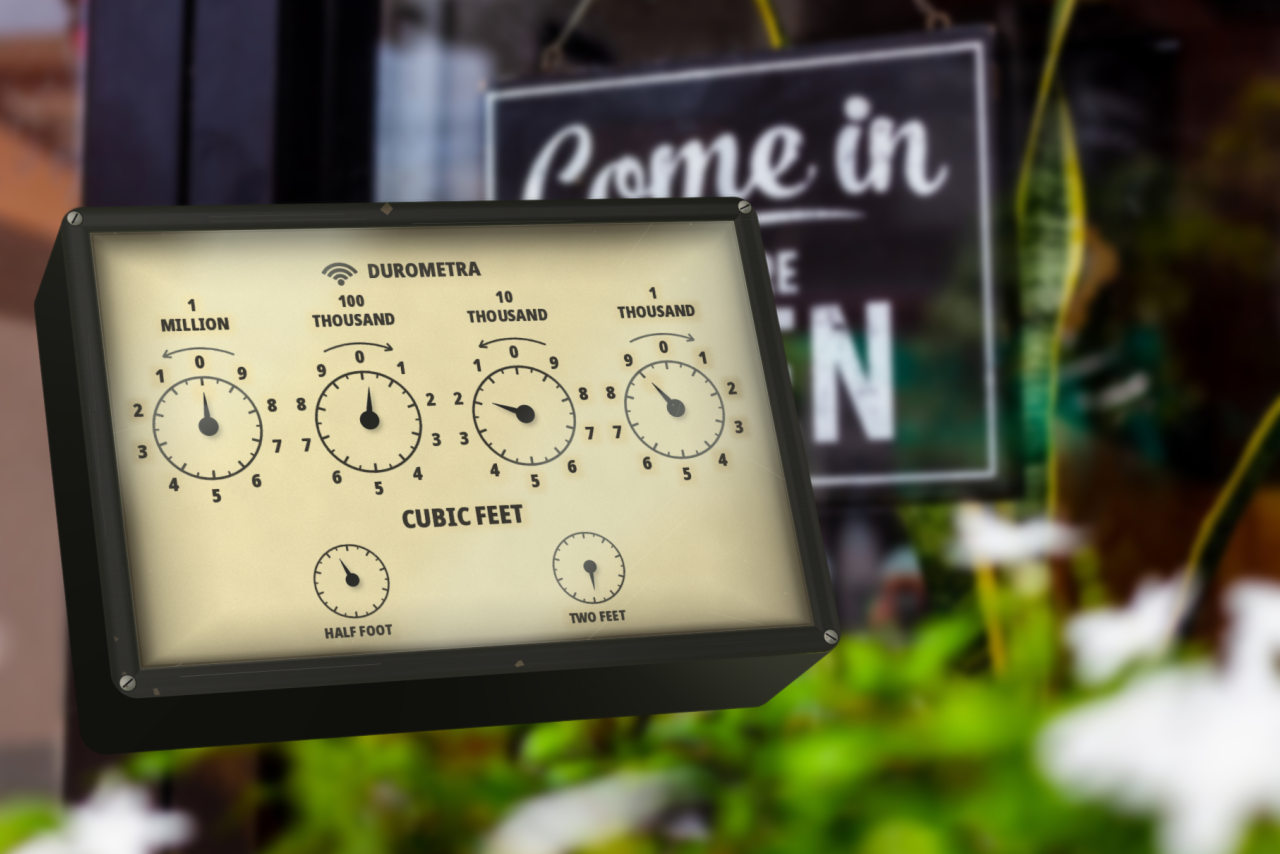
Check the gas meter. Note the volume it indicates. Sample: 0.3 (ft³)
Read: 1900 (ft³)
